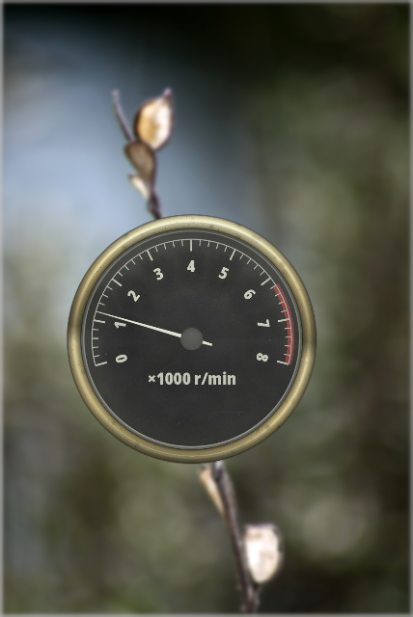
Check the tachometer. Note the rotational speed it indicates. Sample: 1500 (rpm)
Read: 1200 (rpm)
